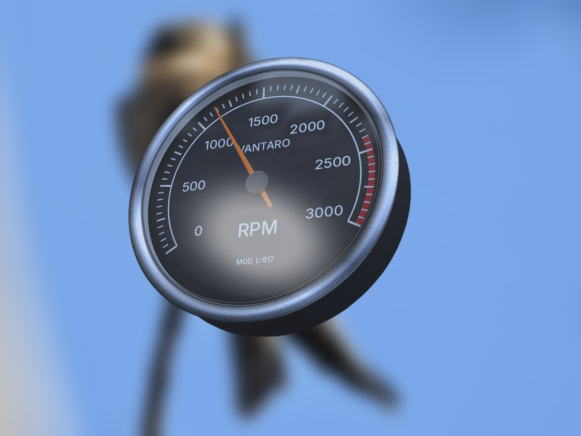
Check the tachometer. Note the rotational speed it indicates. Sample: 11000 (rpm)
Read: 1150 (rpm)
